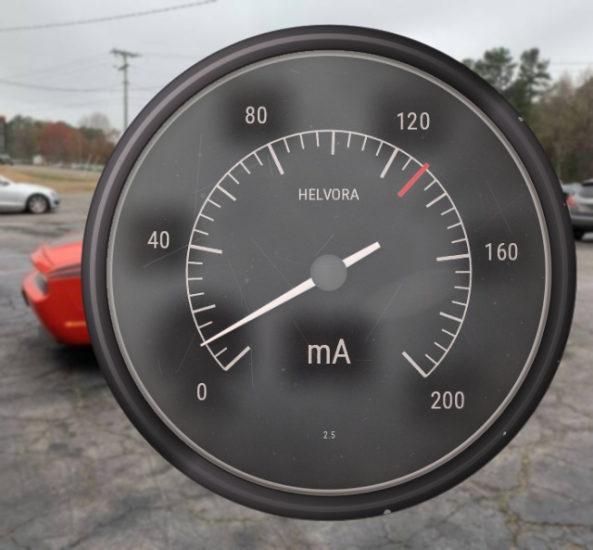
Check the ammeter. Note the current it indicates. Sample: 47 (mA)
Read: 10 (mA)
